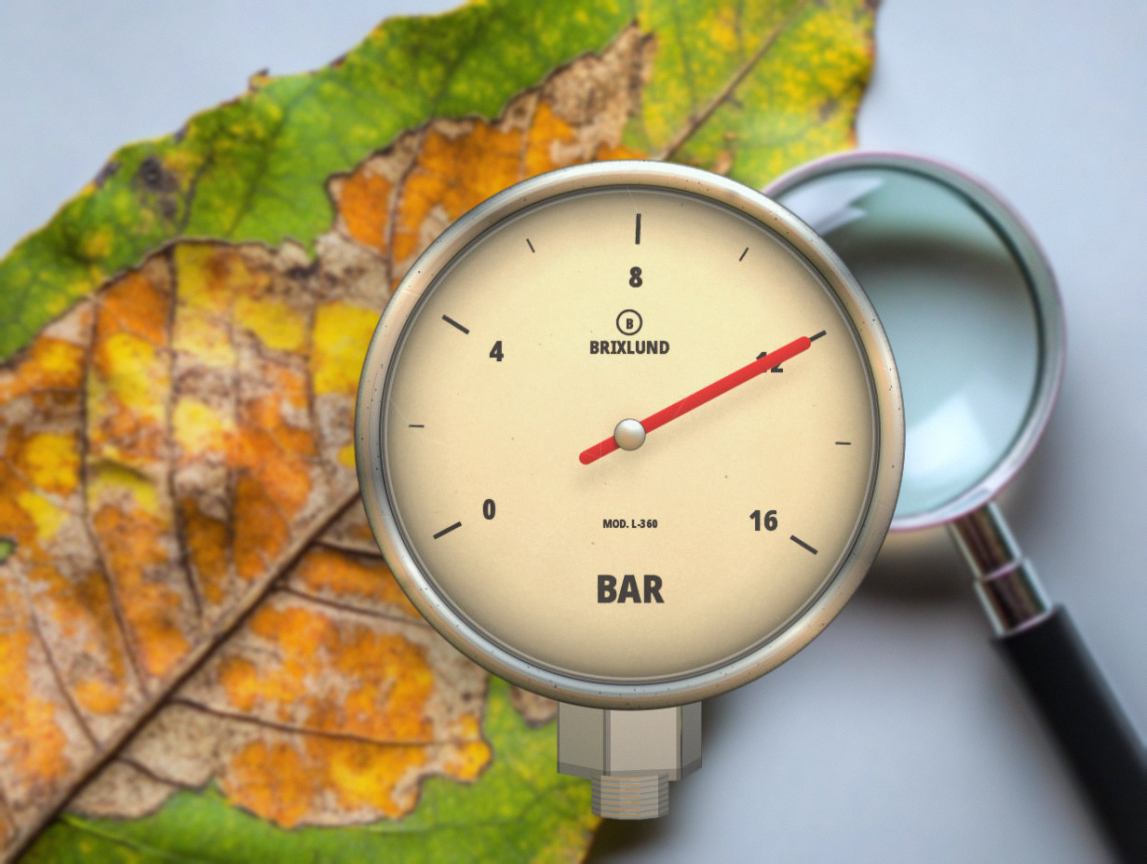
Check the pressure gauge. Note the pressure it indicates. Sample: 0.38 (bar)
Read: 12 (bar)
